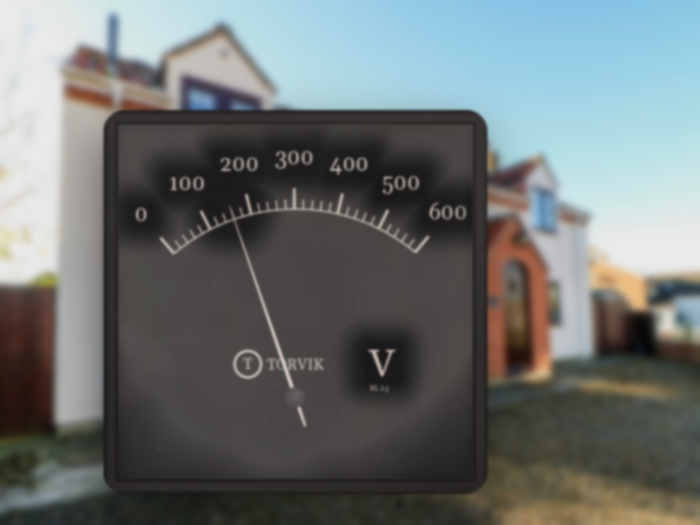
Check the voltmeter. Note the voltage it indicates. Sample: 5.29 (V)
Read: 160 (V)
